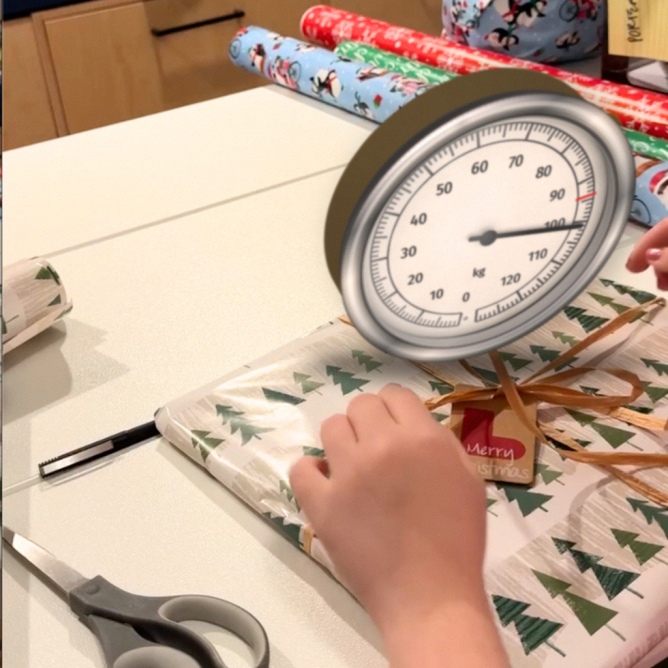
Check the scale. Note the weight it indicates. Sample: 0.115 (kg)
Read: 100 (kg)
